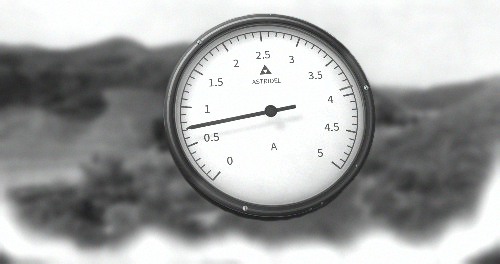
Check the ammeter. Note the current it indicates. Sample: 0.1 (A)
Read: 0.7 (A)
